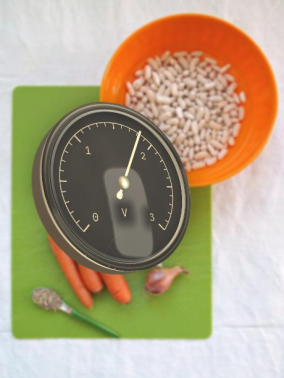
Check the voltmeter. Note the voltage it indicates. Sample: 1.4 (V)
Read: 1.8 (V)
